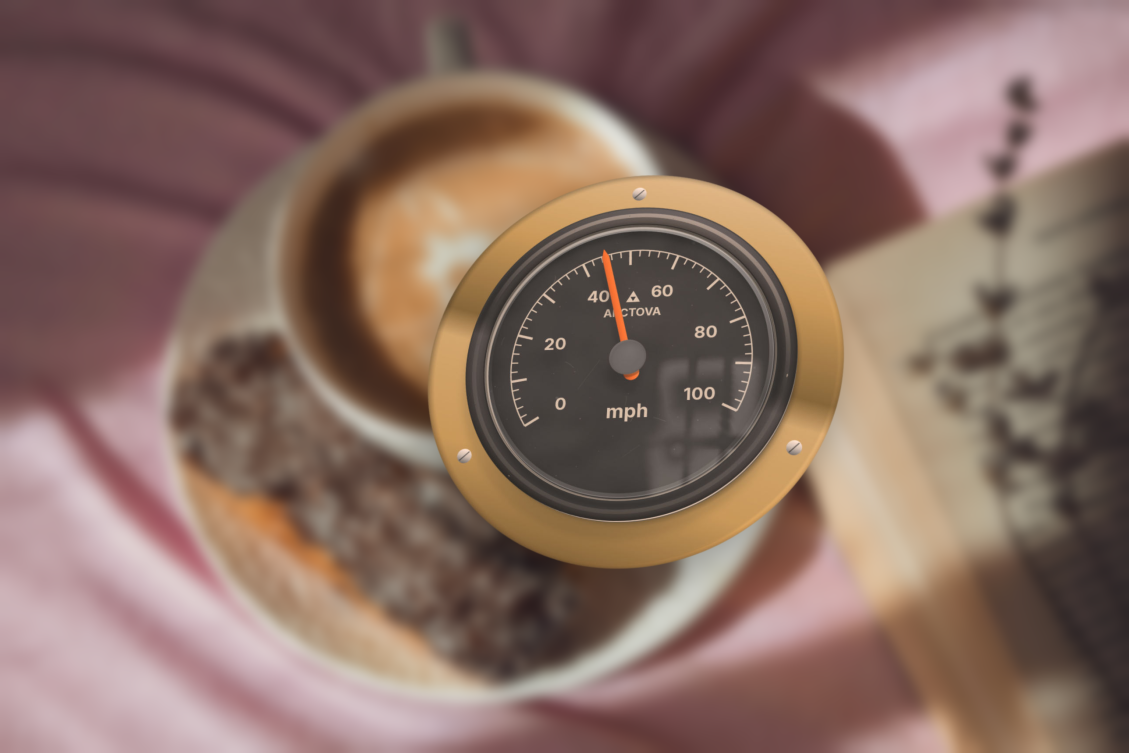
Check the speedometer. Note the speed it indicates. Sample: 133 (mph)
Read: 45 (mph)
